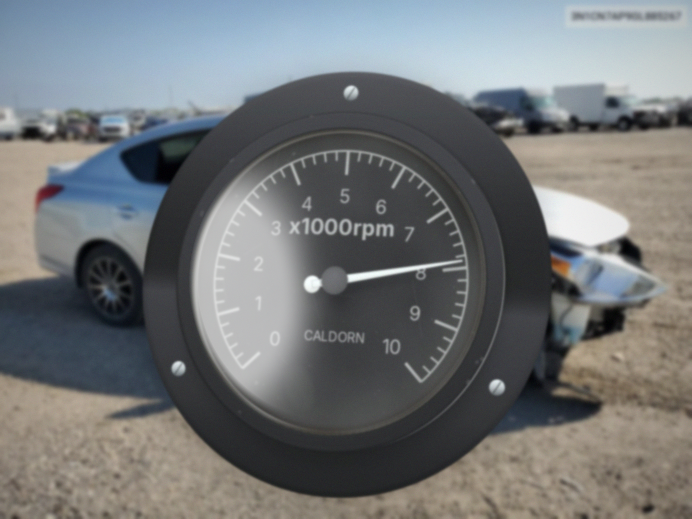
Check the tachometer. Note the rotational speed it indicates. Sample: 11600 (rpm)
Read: 7900 (rpm)
